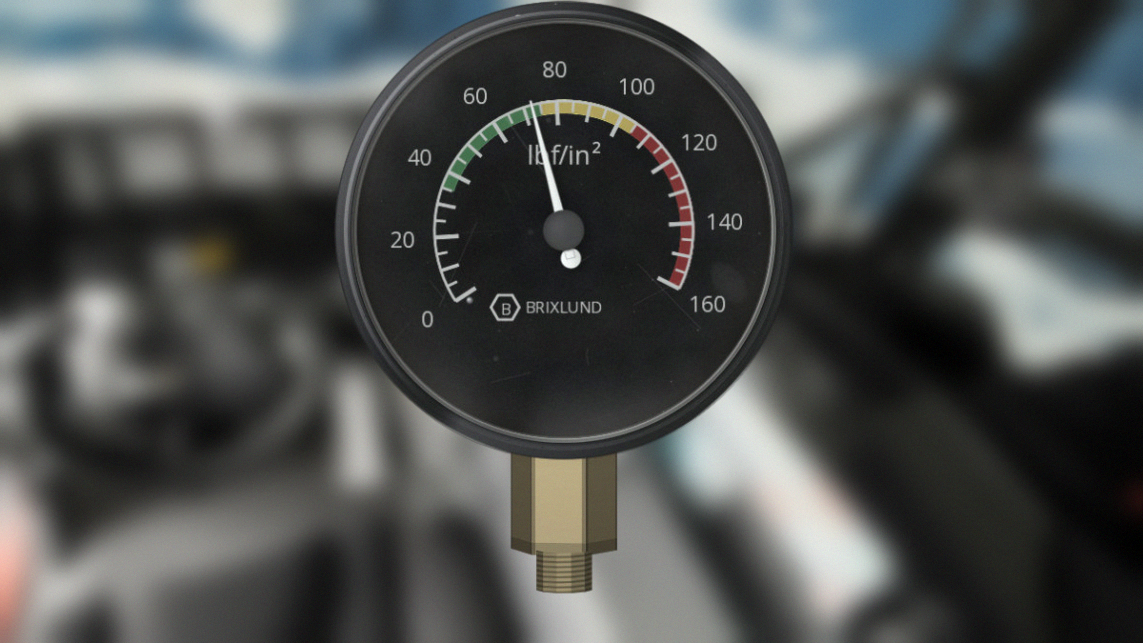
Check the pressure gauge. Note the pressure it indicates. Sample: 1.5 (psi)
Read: 72.5 (psi)
